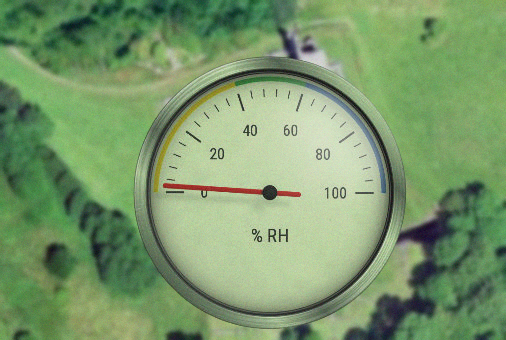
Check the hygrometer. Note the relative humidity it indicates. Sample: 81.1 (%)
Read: 2 (%)
